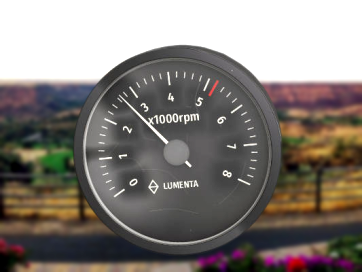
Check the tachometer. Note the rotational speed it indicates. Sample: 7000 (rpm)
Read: 2700 (rpm)
